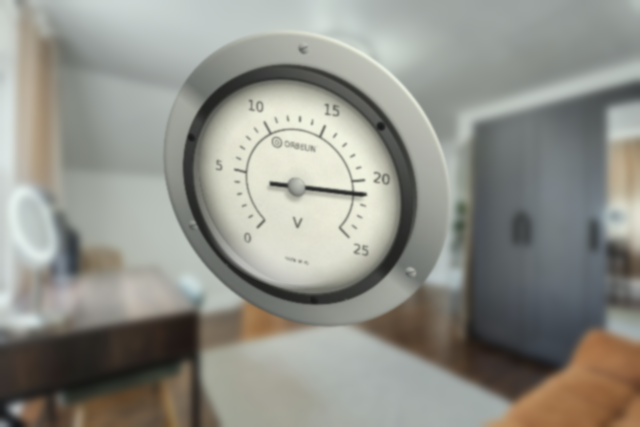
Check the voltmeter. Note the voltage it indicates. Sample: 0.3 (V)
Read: 21 (V)
